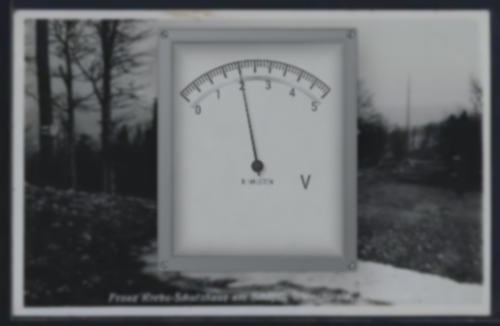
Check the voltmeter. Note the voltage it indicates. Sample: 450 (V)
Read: 2 (V)
